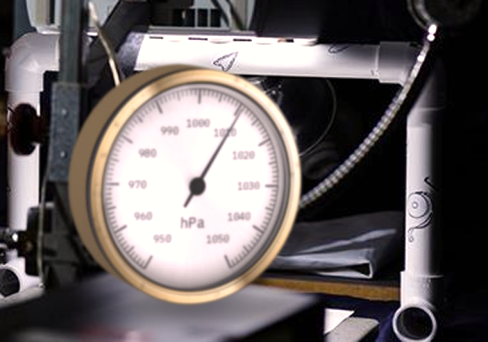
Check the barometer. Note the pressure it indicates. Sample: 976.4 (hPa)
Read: 1010 (hPa)
